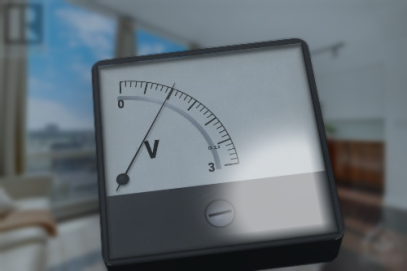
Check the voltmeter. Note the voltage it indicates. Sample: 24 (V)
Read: 1 (V)
